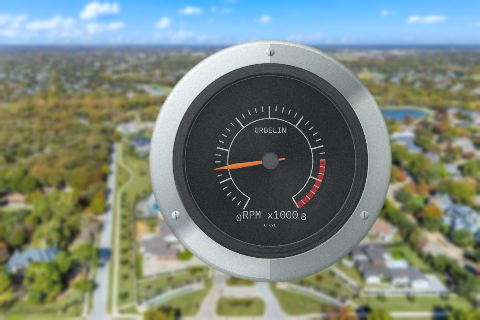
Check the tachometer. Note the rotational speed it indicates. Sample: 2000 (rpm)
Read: 1400 (rpm)
